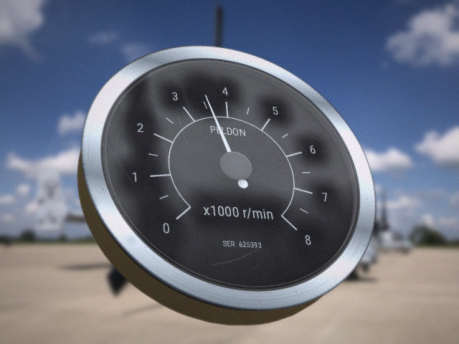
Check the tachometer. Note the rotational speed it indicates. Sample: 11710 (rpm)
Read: 3500 (rpm)
